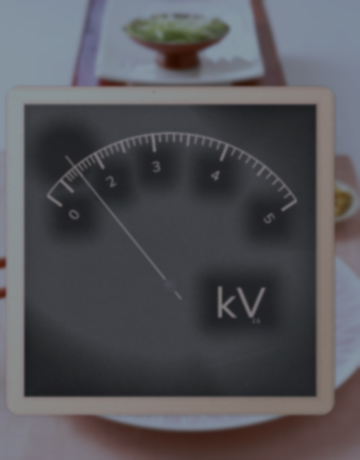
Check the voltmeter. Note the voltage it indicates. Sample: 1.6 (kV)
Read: 1.5 (kV)
